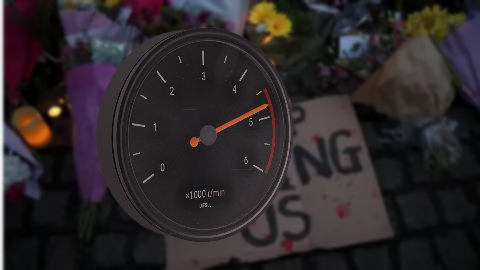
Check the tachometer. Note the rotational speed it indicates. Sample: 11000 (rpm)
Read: 4750 (rpm)
